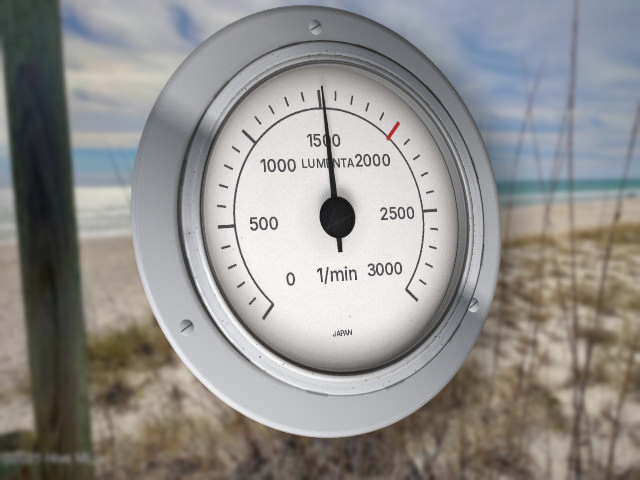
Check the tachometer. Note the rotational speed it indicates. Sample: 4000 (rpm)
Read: 1500 (rpm)
